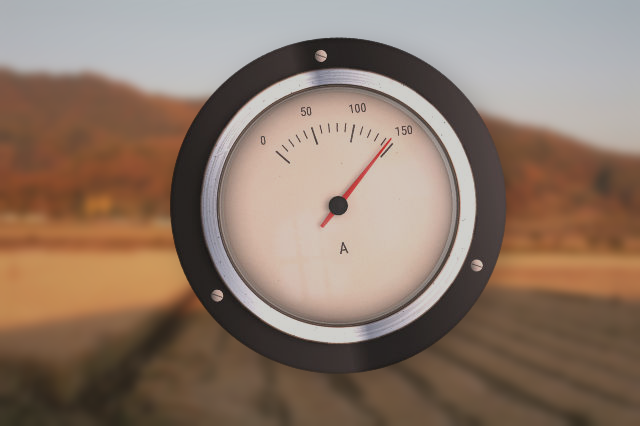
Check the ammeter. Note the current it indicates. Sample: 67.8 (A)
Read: 145 (A)
